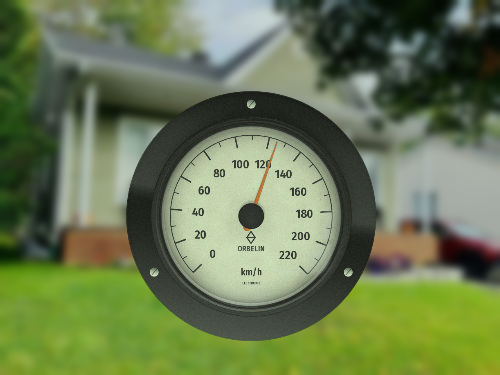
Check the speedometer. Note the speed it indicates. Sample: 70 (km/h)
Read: 125 (km/h)
